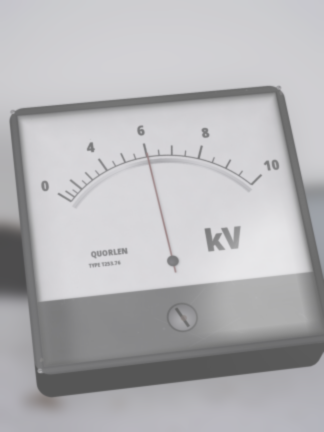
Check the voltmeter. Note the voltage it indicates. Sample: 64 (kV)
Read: 6 (kV)
